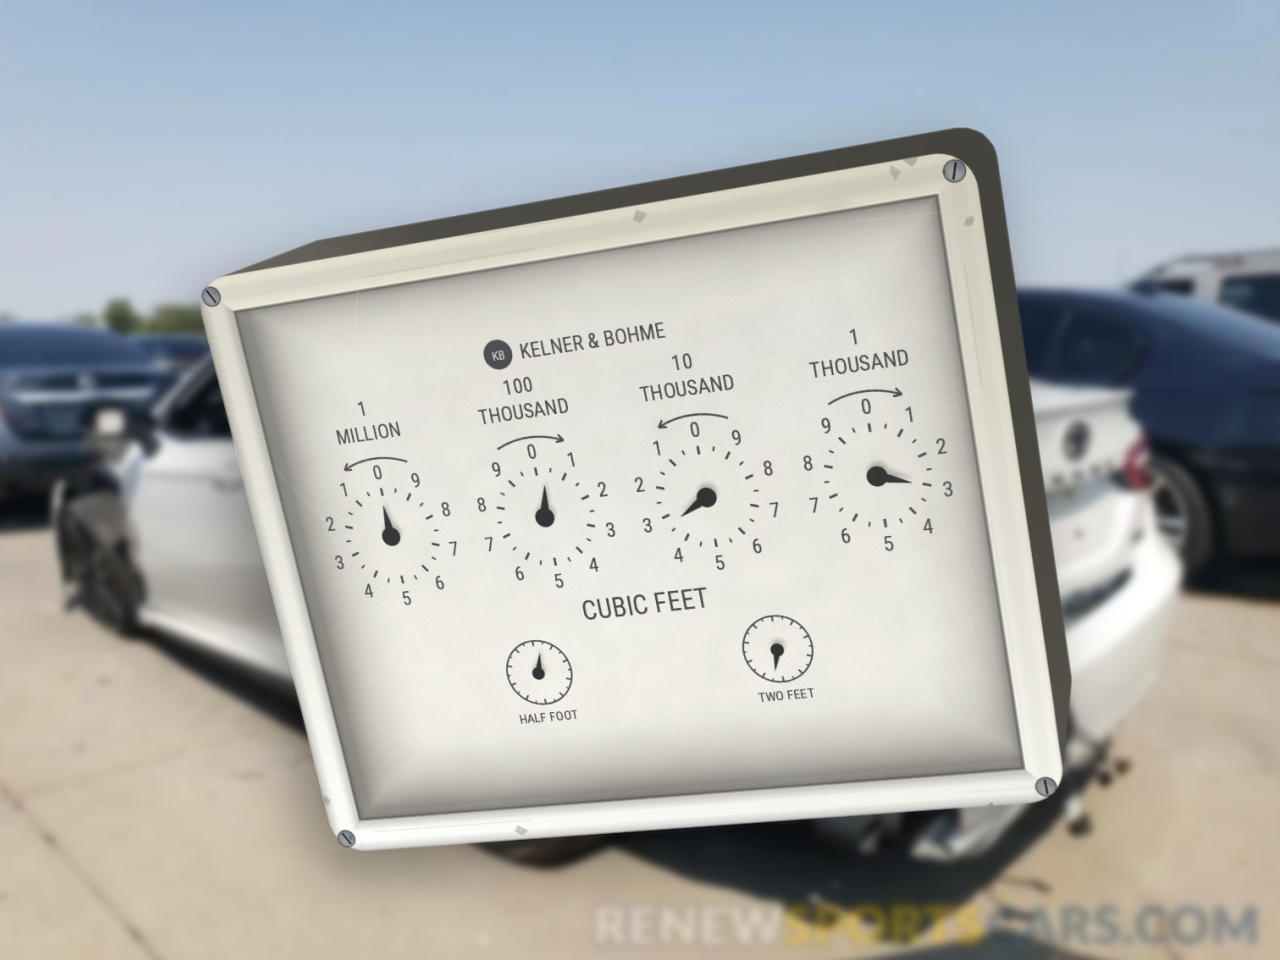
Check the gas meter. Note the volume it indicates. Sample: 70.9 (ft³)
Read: 3300 (ft³)
